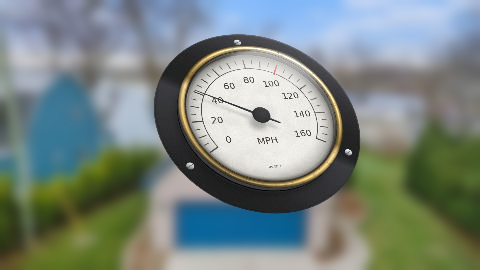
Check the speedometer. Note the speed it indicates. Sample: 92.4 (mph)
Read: 40 (mph)
